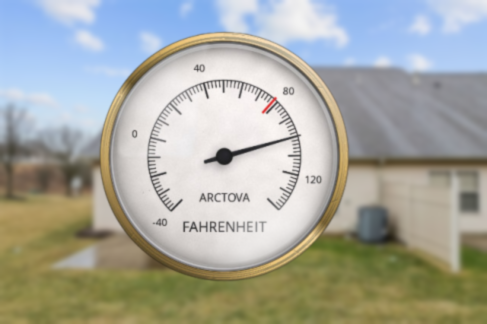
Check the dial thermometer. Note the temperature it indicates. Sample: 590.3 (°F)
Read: 100 (°F)
